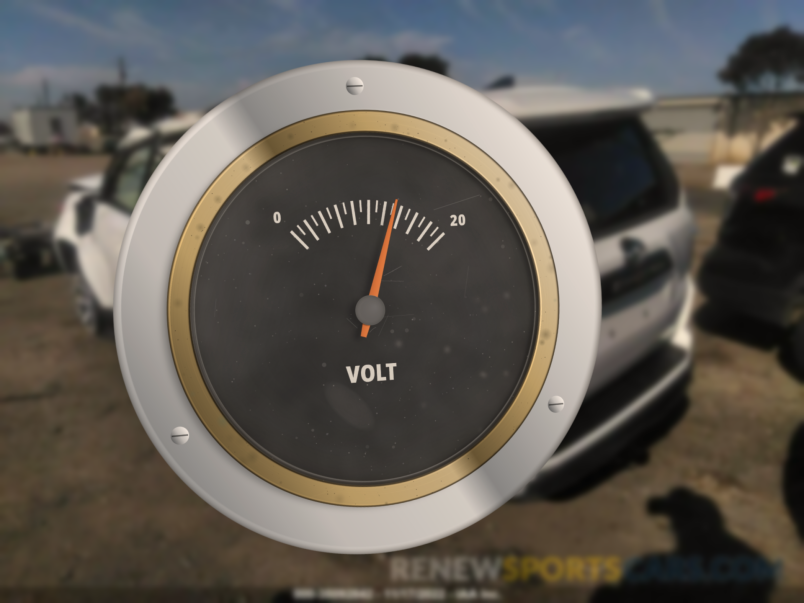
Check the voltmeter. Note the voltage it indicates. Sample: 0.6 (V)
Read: 13 (V)
